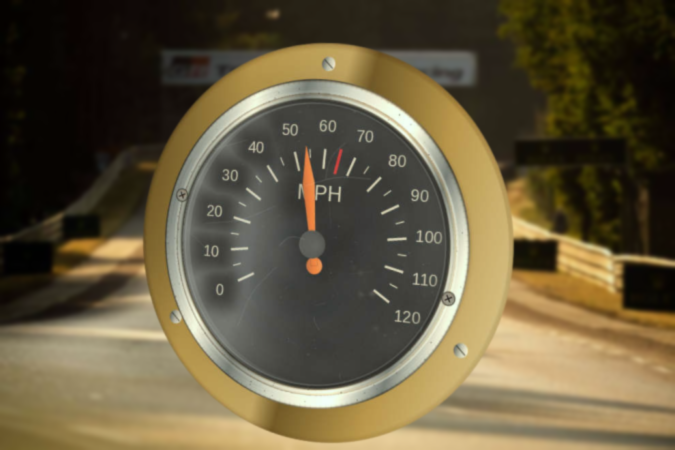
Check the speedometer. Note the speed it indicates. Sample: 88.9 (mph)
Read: 55 (mph)
